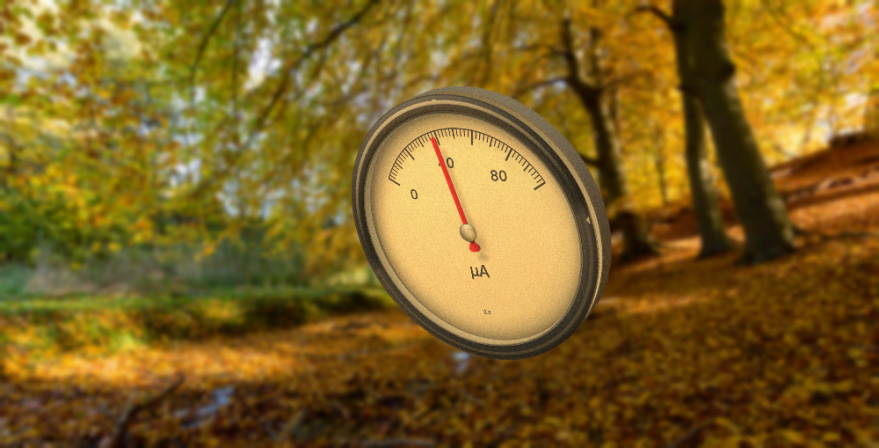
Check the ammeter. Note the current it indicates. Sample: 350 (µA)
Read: 40 (µA)
